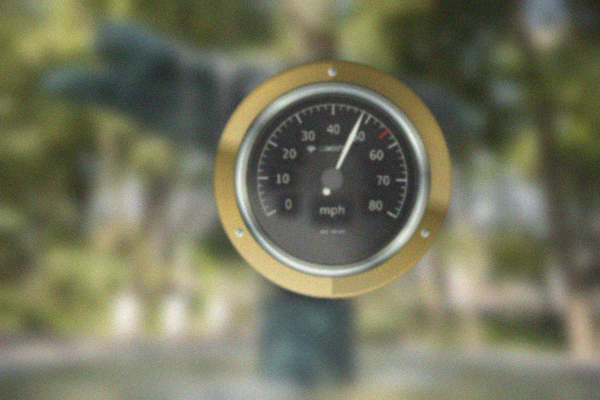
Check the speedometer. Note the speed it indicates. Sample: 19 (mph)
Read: 48 (mph)
